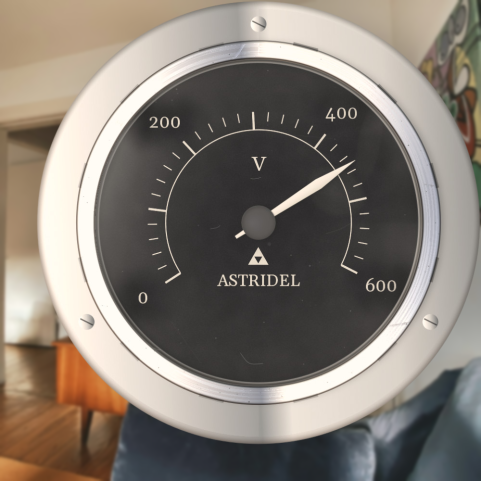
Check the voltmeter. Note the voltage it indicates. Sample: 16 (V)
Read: 450 (V)
